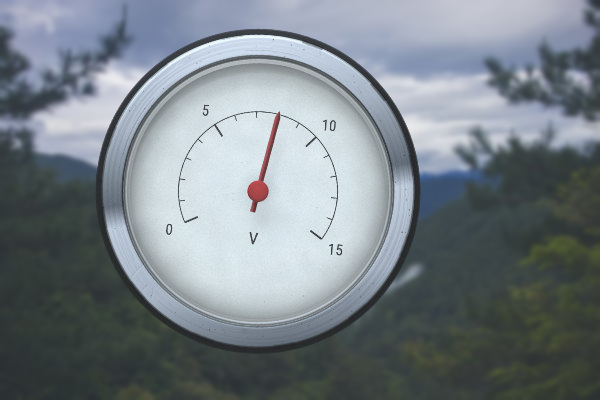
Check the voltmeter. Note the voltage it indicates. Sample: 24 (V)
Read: 8 (V)
